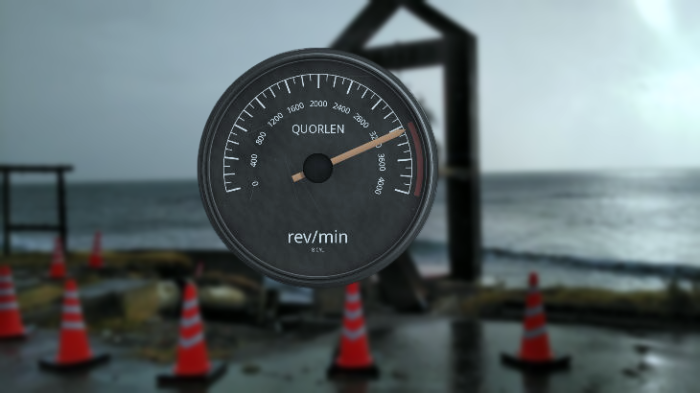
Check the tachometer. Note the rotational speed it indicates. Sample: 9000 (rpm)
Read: 3250 (rpm)
